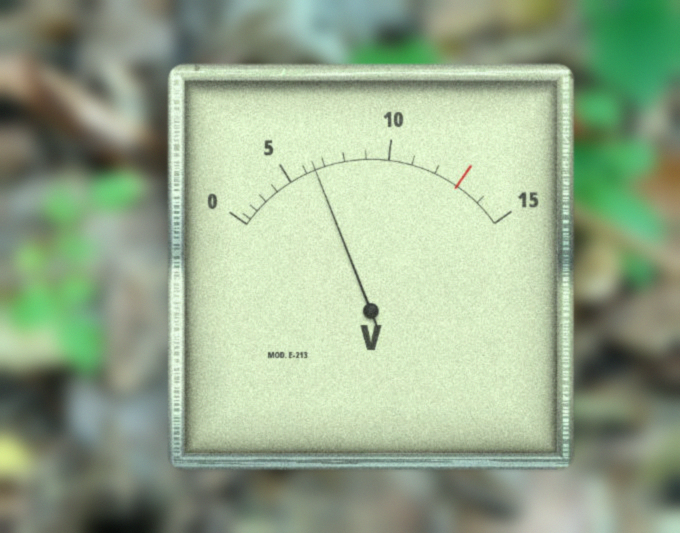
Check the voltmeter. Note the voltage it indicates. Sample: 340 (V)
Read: 6.5 (V)
